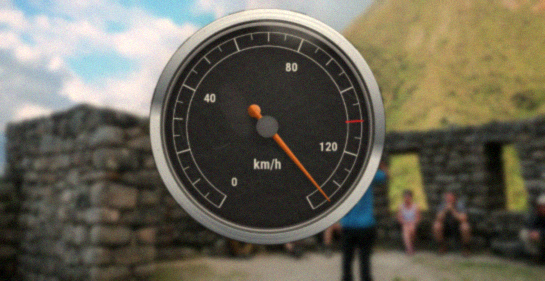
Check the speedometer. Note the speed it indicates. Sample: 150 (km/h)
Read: 135 (km/h)
